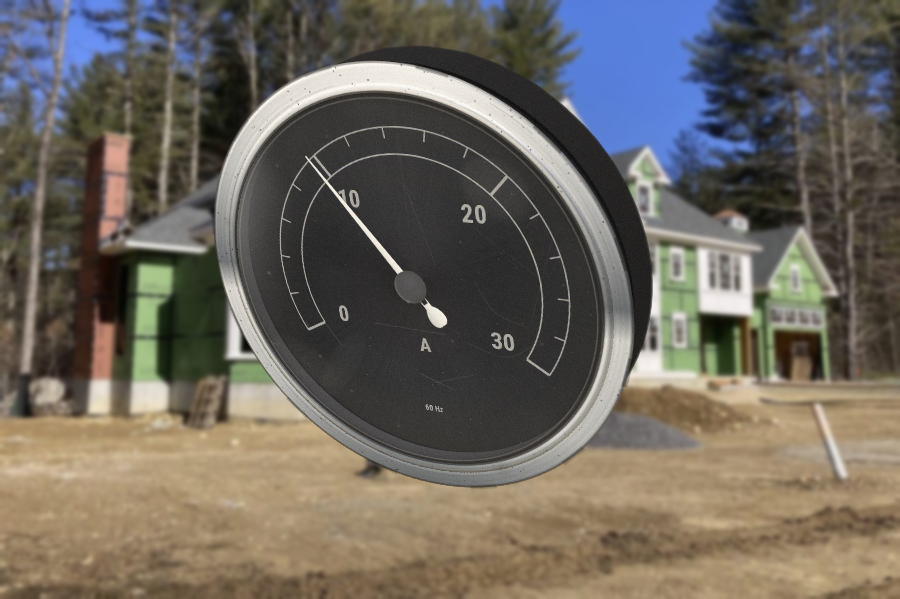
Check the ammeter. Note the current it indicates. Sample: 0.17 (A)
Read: 10 (A)
